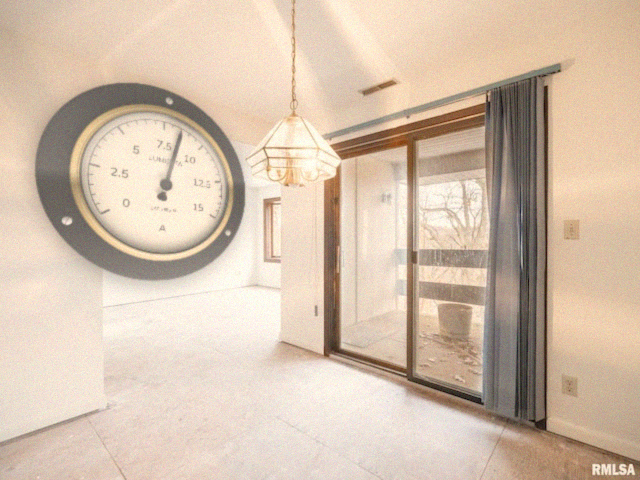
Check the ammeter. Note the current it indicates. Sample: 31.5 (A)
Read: 8.5 (A)
